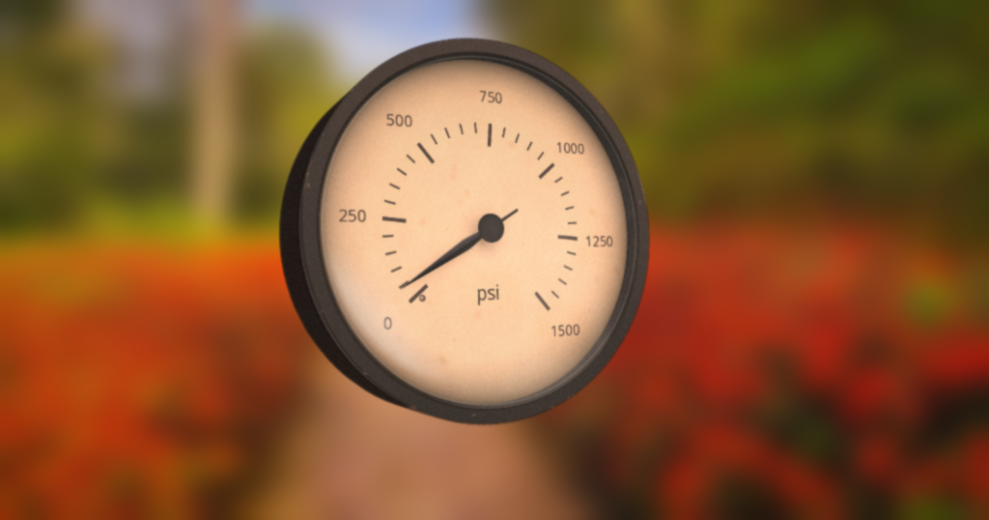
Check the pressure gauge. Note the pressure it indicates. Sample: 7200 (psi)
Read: 50 (psi)
